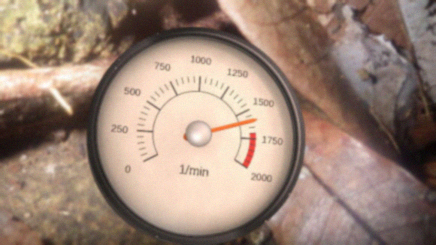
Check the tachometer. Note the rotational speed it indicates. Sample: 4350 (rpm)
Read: 1600 (rpm)
